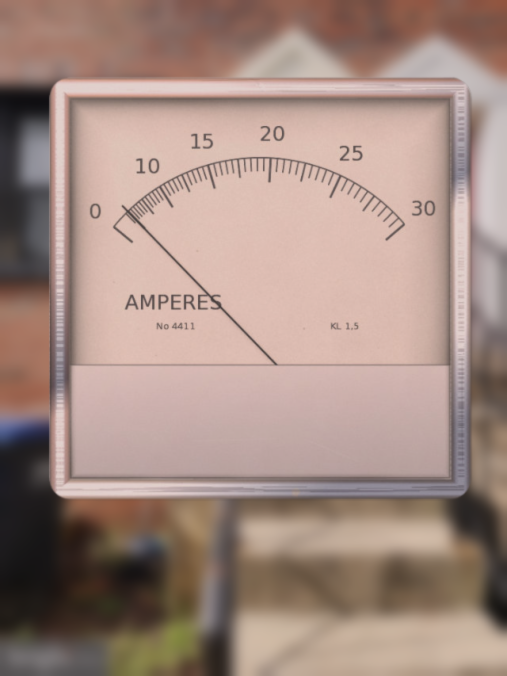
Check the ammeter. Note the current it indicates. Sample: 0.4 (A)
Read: 5 (A)
